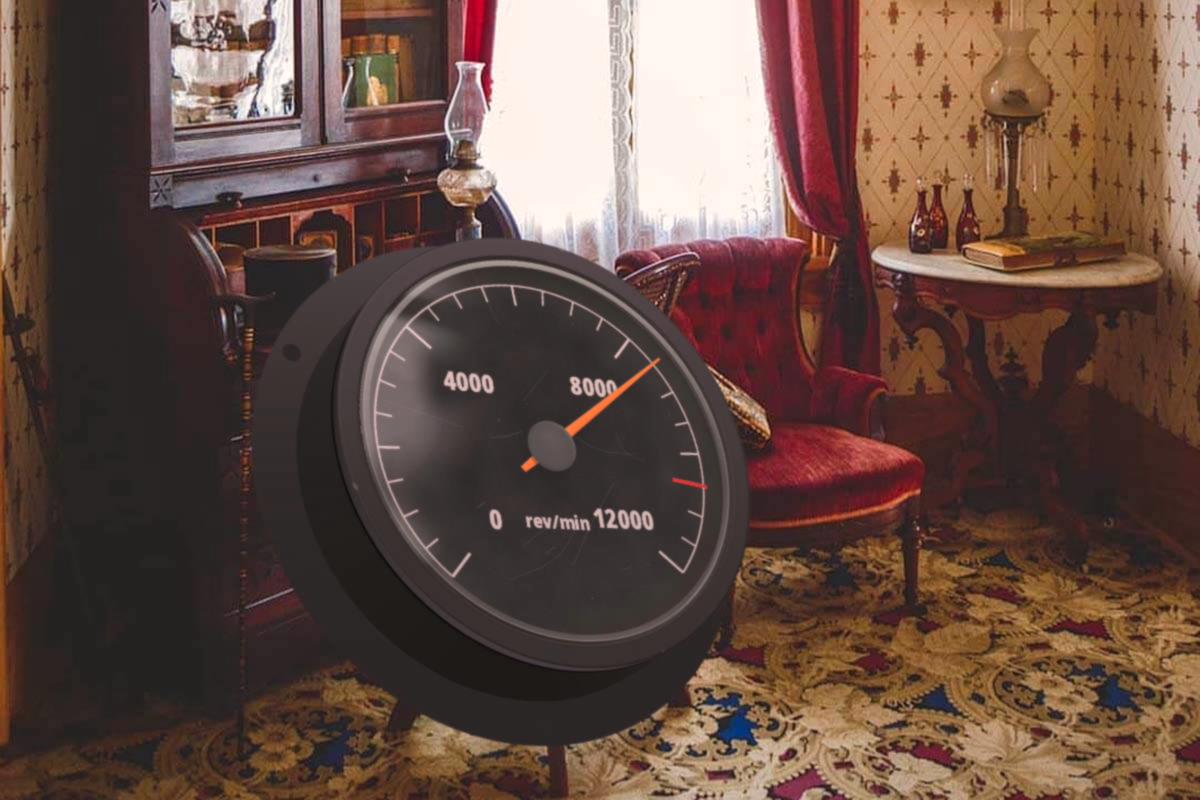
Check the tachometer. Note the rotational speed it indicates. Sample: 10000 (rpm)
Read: 8500 (rpm)
